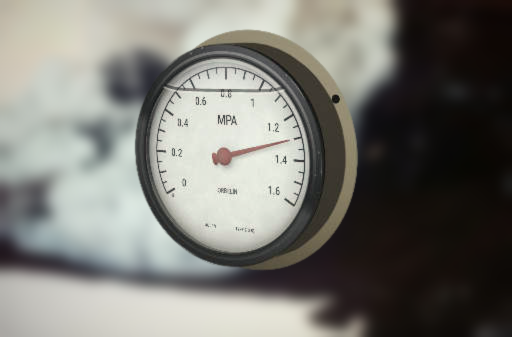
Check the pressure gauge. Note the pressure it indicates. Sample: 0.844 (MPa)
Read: 1.3 (MPa)
